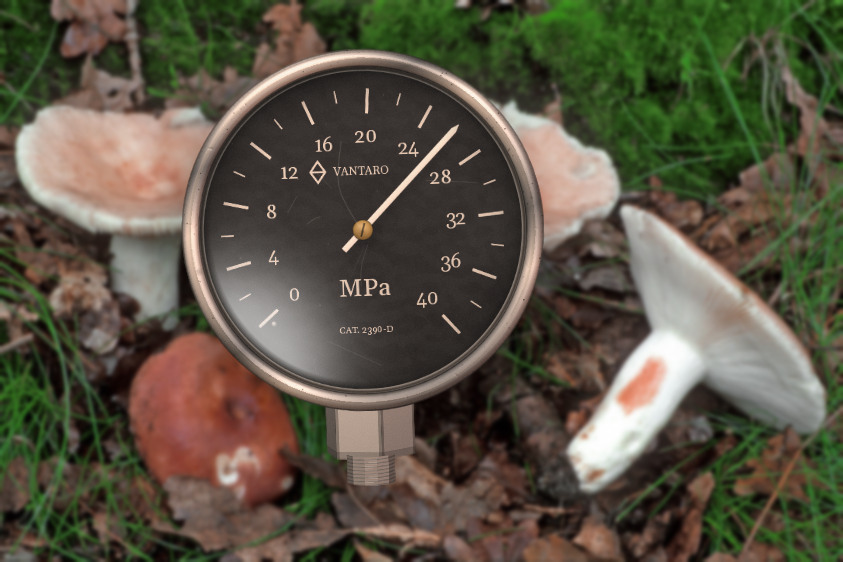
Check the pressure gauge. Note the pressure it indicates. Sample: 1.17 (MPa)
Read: 26 (MPa)
